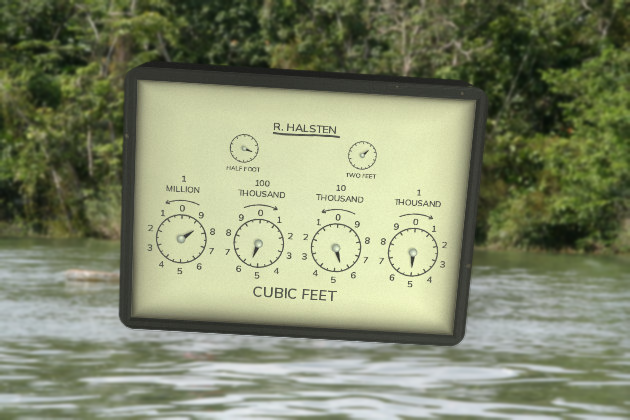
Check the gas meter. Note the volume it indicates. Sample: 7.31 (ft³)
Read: 855500 (ft³)
